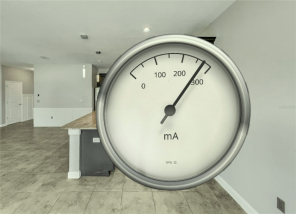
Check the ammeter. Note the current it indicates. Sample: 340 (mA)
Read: 275 (mA)
